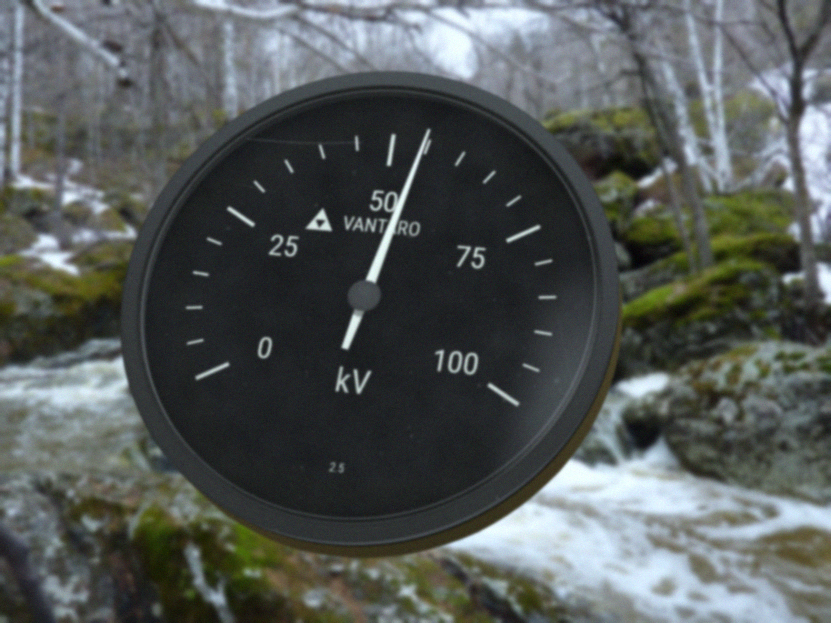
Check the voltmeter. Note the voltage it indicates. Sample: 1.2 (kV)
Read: 55 (kV)
